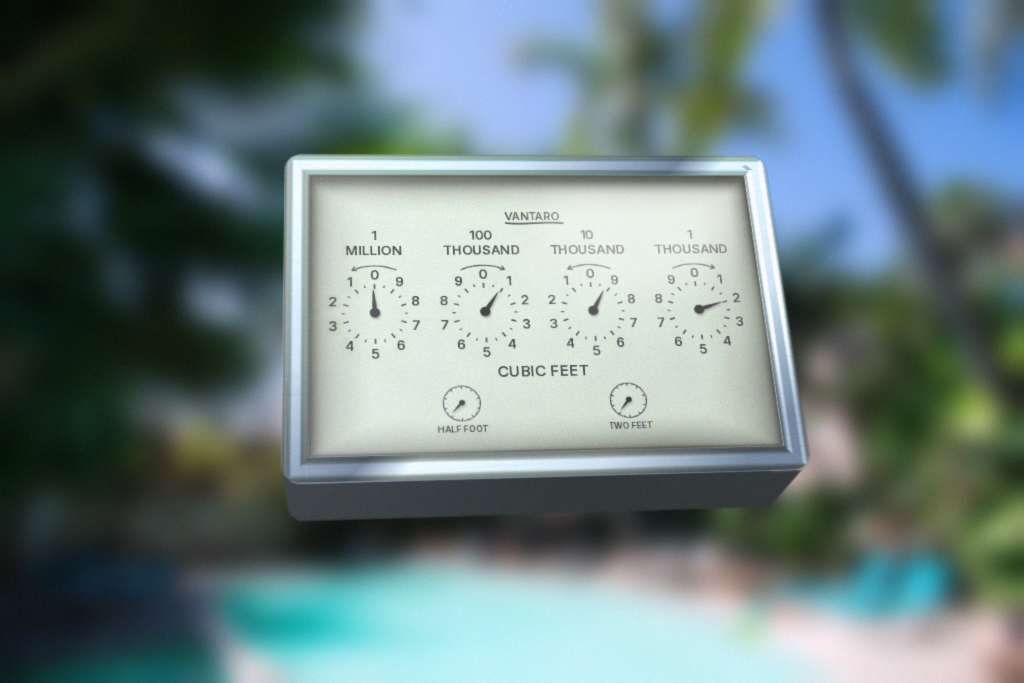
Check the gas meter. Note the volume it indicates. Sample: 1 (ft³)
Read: 9200 (ft³)
